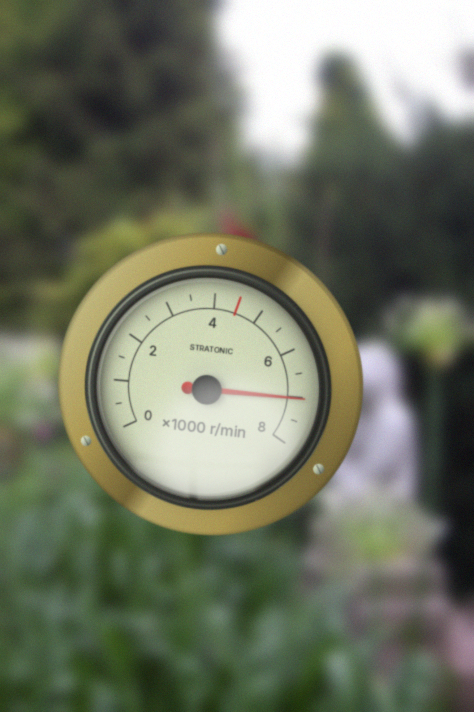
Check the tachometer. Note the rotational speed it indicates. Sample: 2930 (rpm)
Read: 7000 (rpm)
